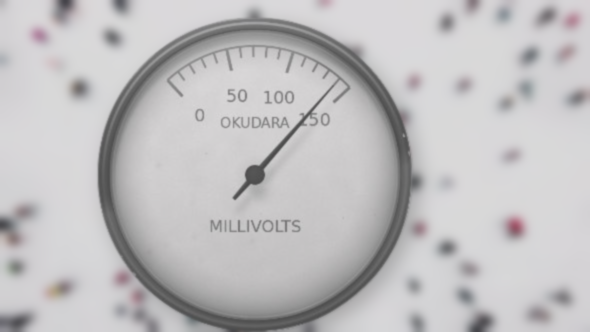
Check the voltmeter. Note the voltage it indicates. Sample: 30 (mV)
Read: 140 (mV)
